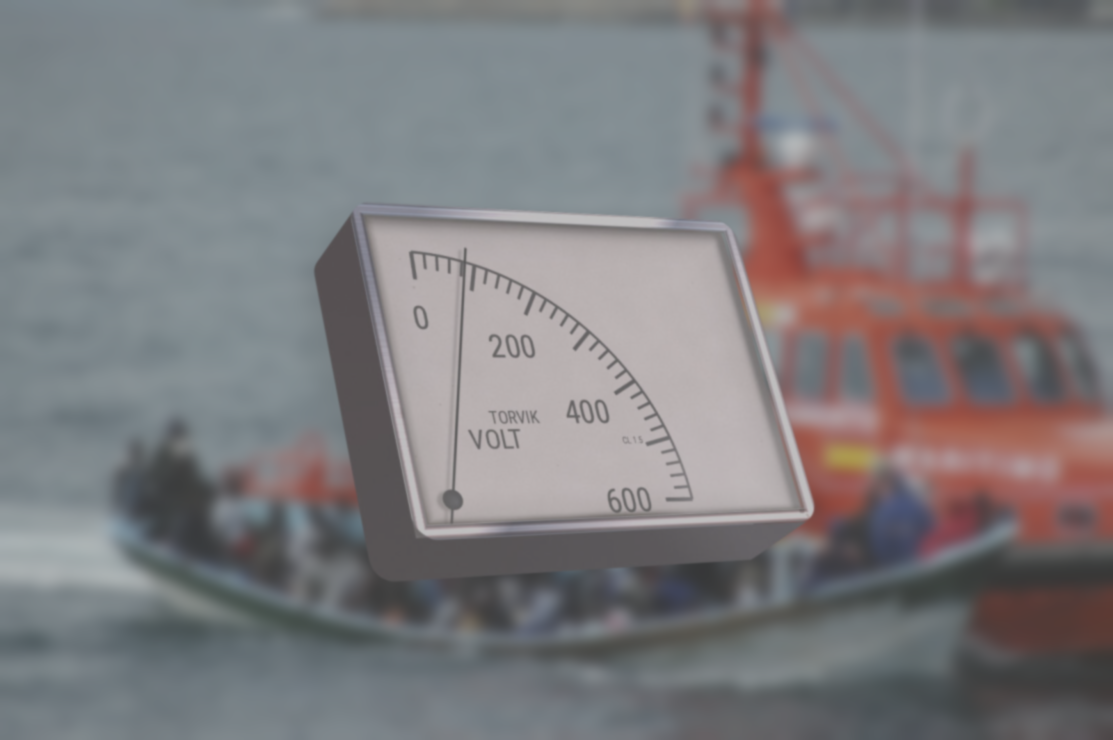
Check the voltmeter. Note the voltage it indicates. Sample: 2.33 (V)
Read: 80 (V)
